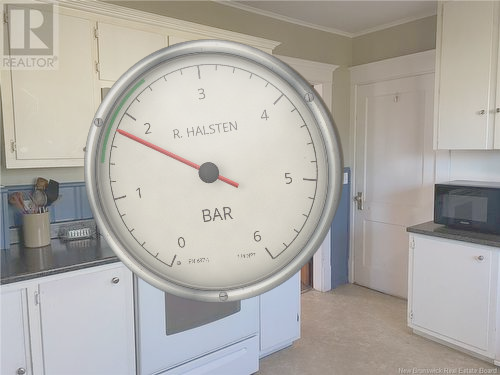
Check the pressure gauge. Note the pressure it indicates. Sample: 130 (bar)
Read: 1.8 (bar)
